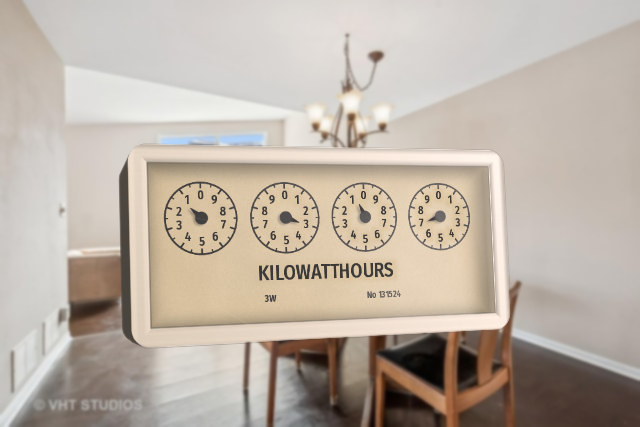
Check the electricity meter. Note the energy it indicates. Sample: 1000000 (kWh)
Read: 1307 (kWh)
